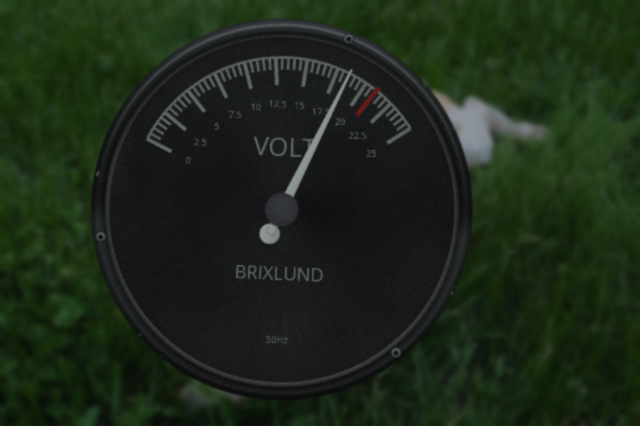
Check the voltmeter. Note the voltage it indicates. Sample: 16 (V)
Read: 18.5 (V)
